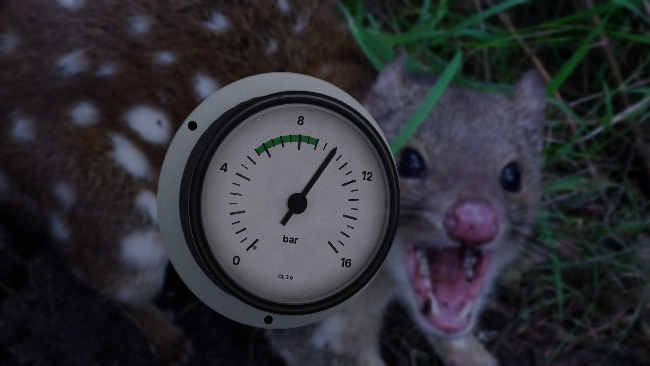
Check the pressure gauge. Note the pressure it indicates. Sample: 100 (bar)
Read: 10 (bar)
